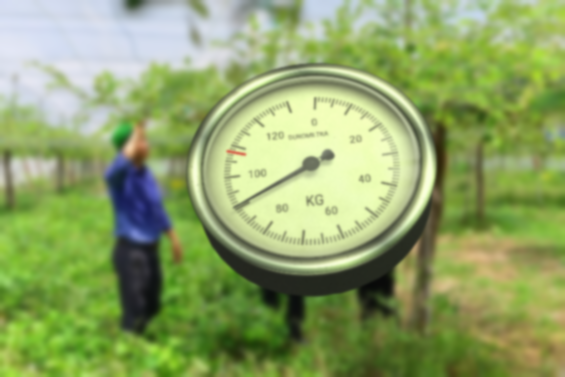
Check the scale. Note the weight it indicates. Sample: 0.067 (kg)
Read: 90 (kg)
